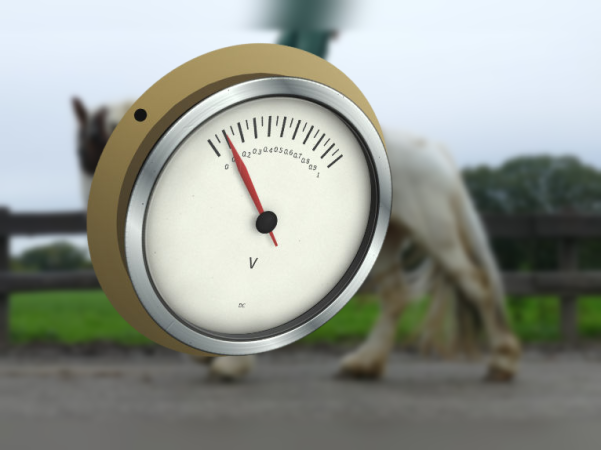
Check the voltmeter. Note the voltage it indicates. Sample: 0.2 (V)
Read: 0.1 (V)
